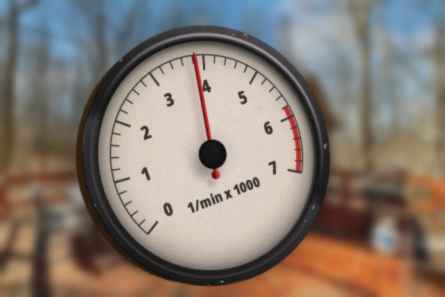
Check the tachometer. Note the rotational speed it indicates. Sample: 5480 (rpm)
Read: 3800 (rpm)
